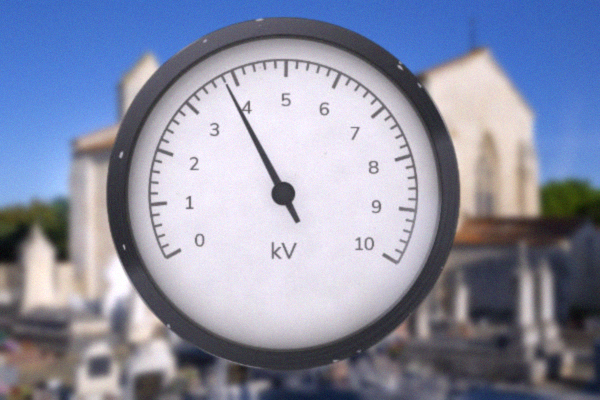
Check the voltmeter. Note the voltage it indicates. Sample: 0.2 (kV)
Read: 3.8 (kV)
